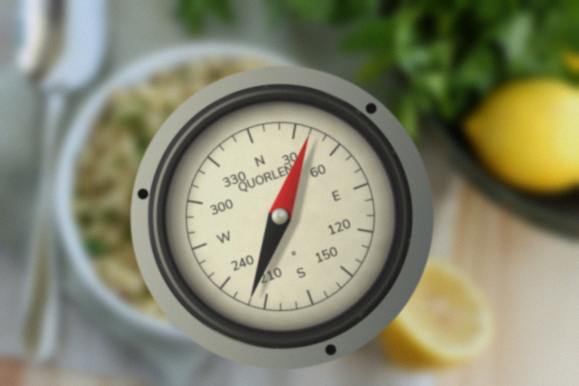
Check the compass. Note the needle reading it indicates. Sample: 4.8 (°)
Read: 40 (°)
